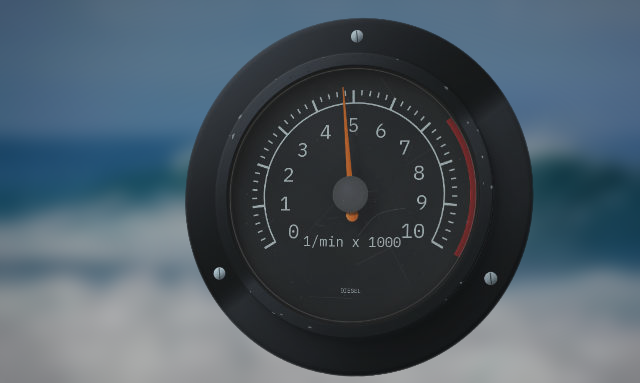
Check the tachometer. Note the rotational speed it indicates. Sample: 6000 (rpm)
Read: 4800 (rpm)
